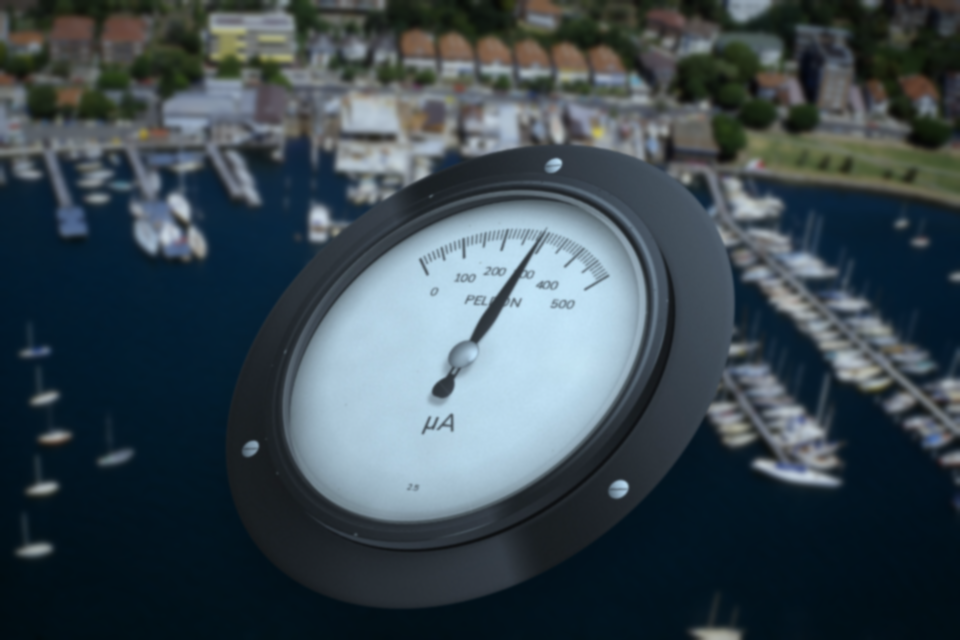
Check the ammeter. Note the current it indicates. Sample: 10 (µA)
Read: 300 (µA)
